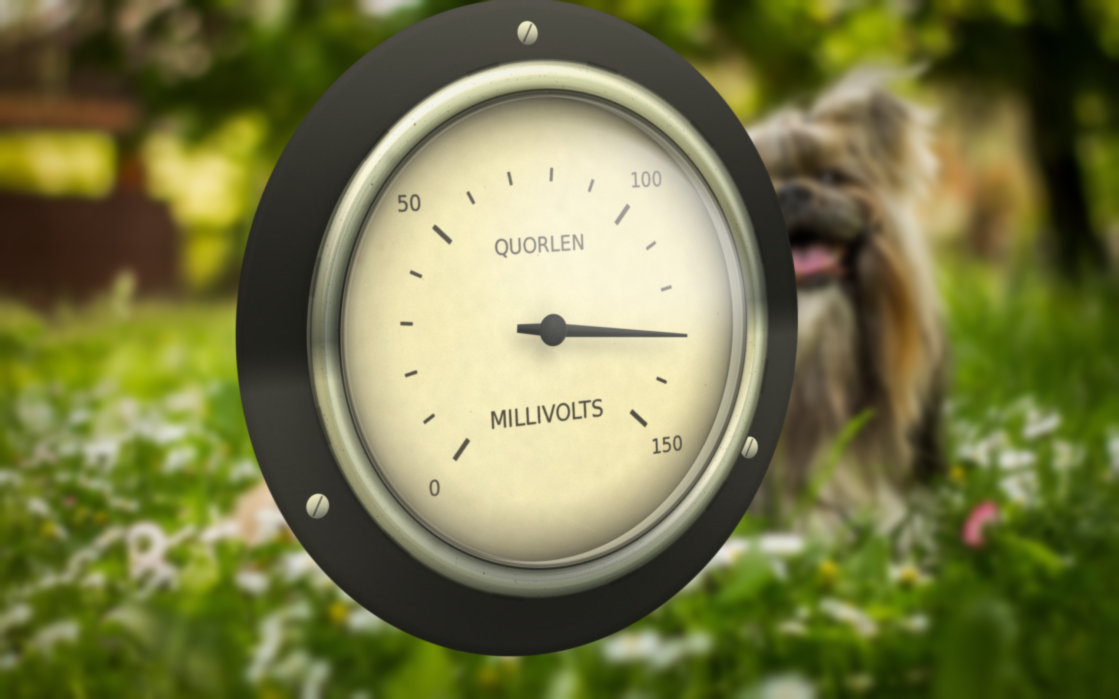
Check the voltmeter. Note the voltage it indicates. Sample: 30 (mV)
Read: 130 (mV)
